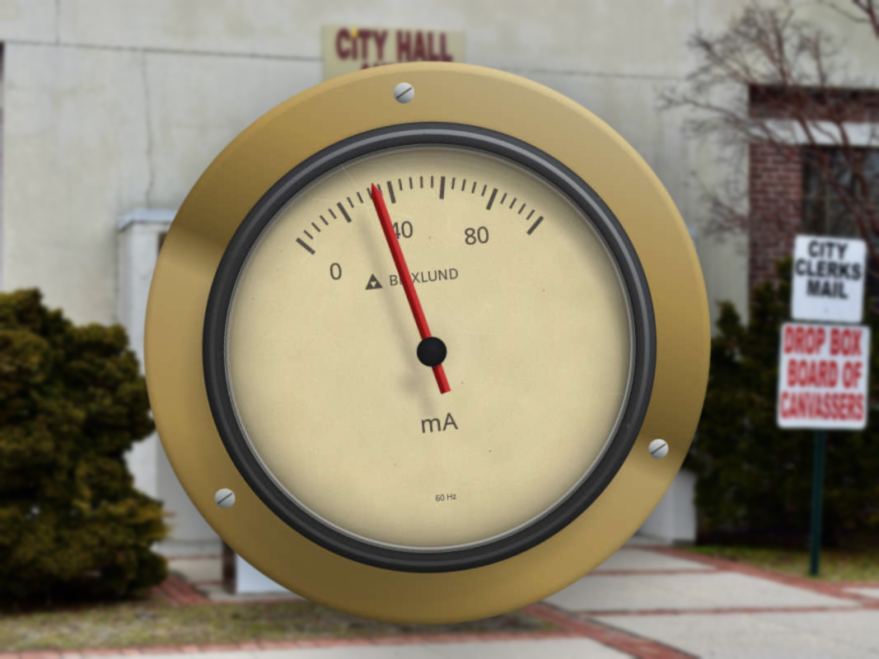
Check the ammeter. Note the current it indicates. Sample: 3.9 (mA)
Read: 34 (mA)
